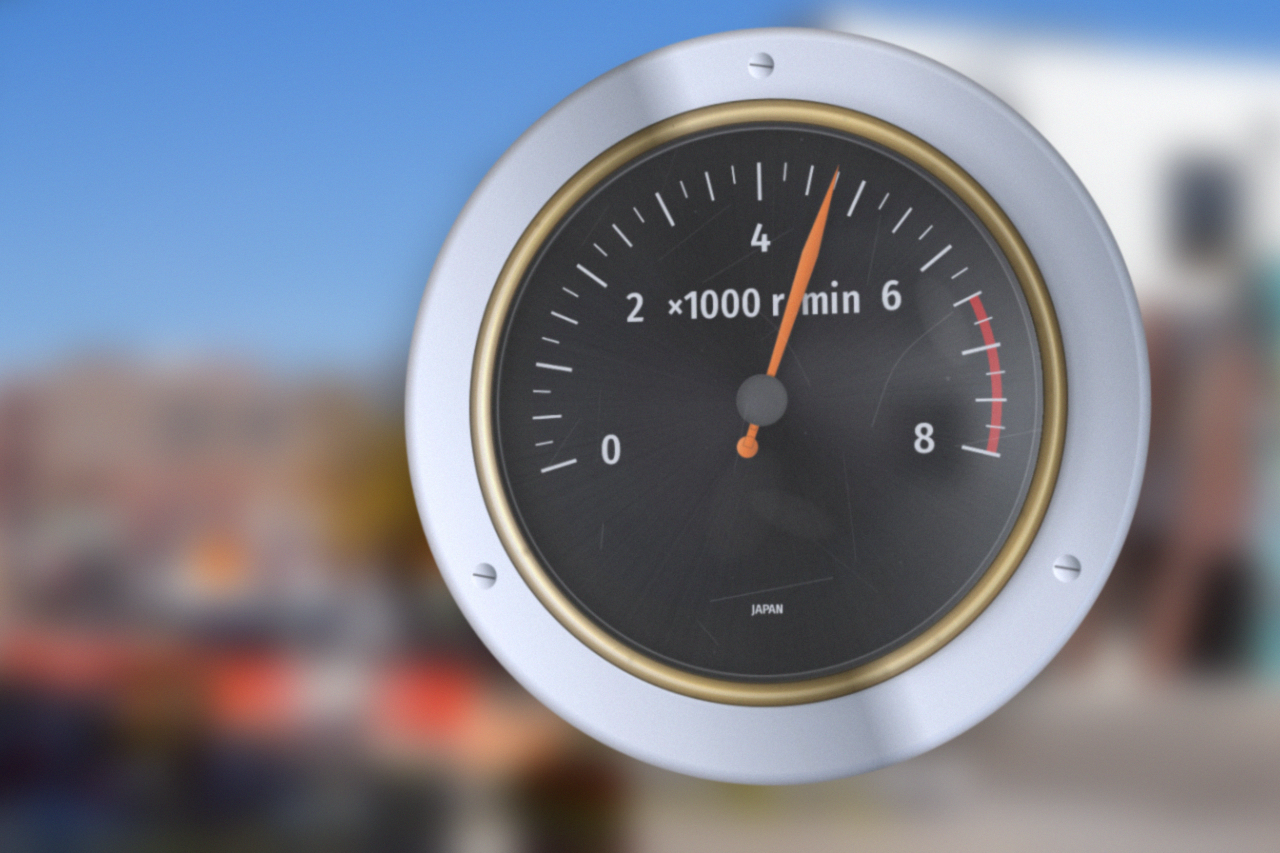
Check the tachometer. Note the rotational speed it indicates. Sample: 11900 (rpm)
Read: 4750 (rpm)
